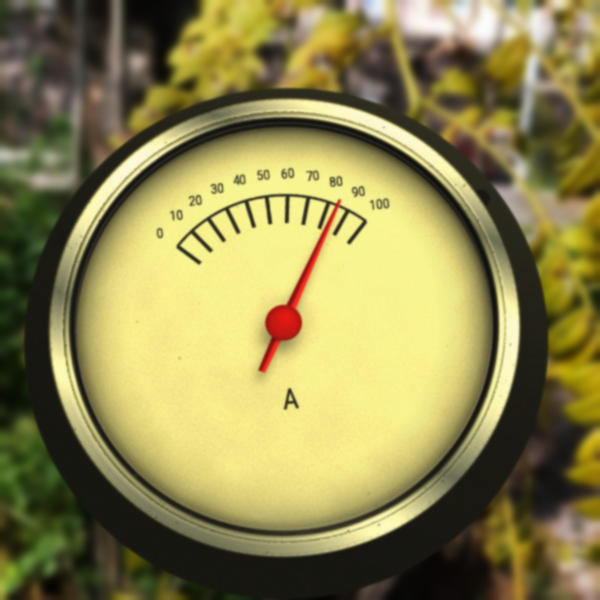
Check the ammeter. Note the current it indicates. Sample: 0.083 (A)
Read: 85 (A)
